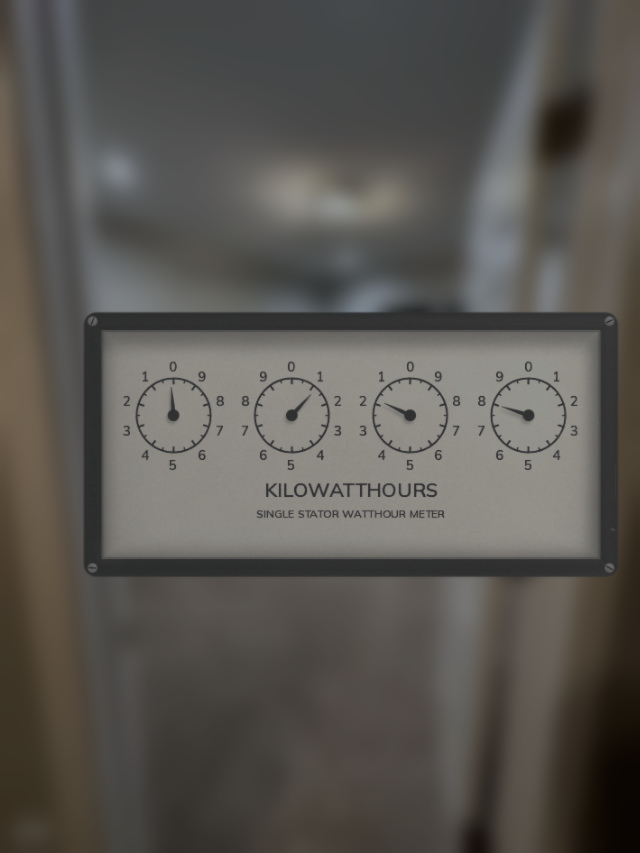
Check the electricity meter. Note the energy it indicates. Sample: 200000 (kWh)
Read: 118 (kWh)
